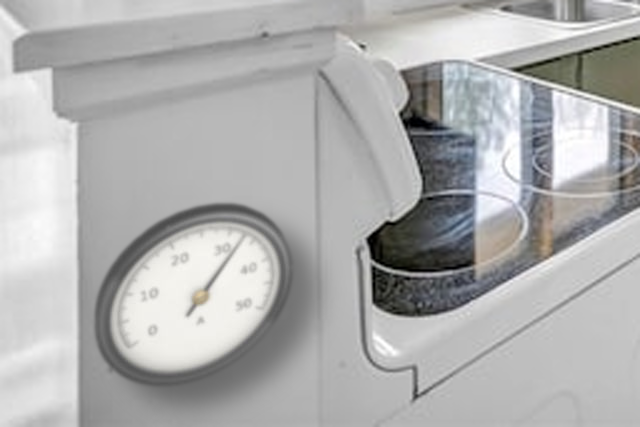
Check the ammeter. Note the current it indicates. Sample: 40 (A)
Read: 32.5 (A)
